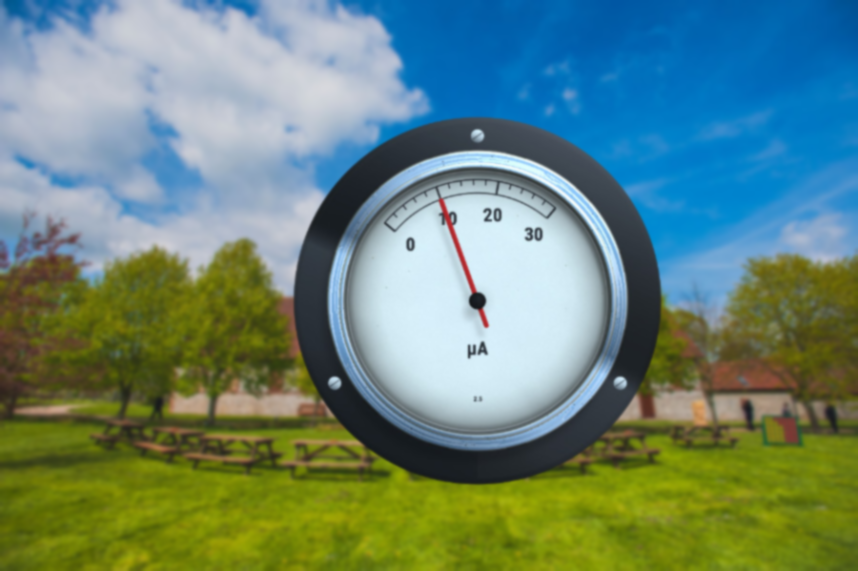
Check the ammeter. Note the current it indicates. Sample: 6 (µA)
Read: 10 (µA)
